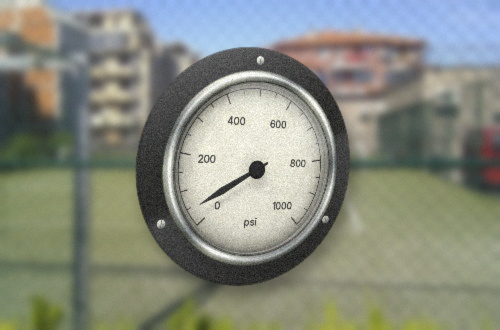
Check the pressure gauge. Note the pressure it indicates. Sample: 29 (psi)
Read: 50 (psi)
